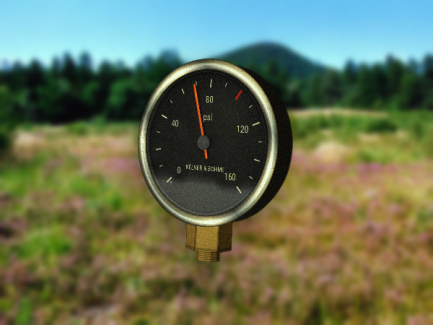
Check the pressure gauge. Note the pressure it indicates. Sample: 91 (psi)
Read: 70 (psi)
